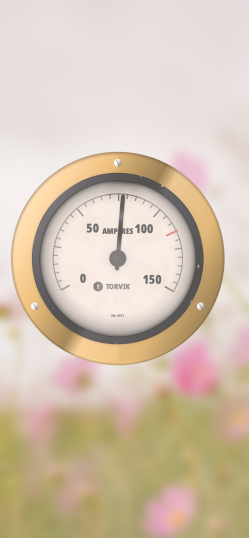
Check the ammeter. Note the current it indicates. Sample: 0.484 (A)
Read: 77.5 (A)
